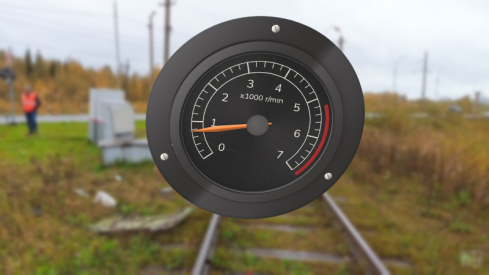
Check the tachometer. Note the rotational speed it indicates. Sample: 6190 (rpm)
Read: 800 (rpm)
